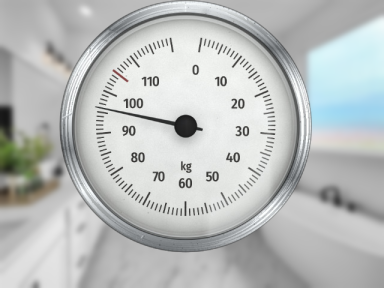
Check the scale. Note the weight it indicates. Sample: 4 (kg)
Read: 96 (kg)
